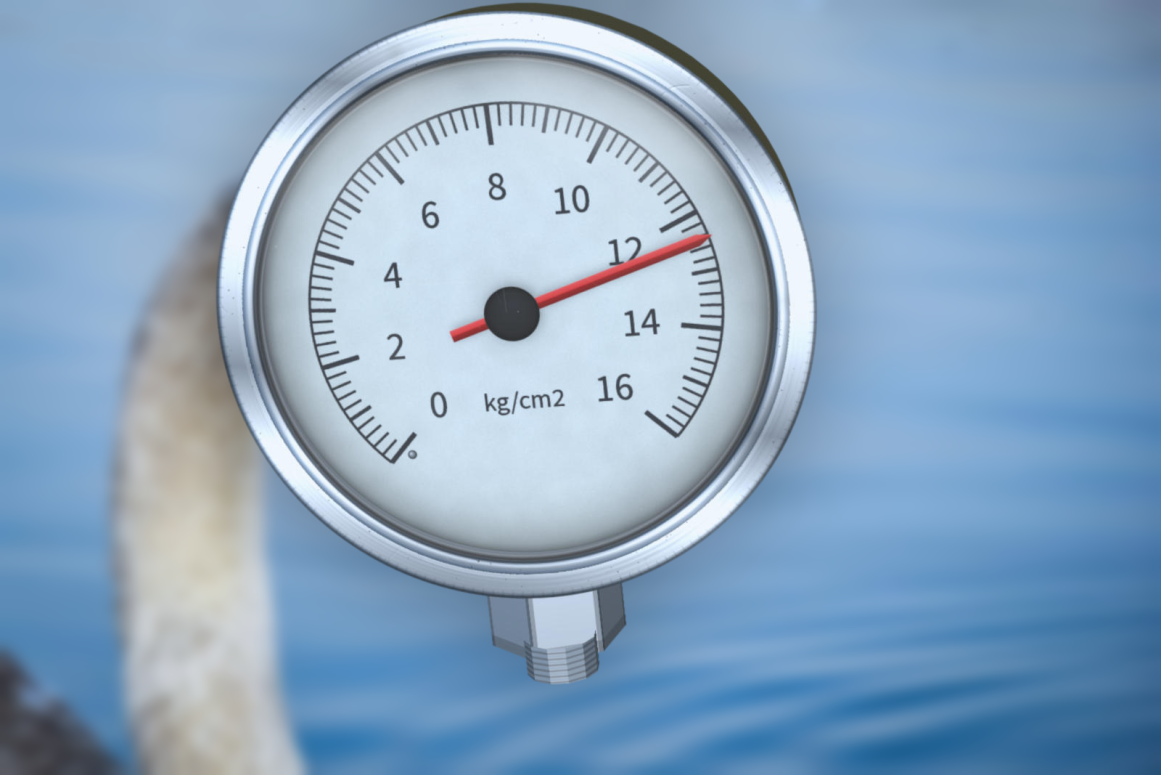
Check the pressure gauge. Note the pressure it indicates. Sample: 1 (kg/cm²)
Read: 12.4 (kg/cm²)
